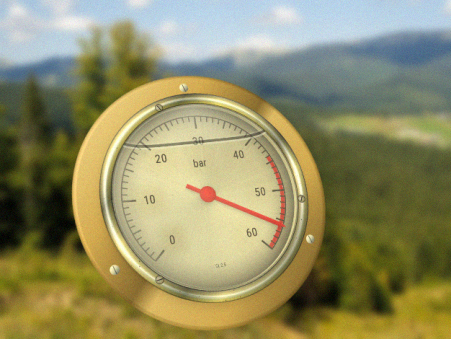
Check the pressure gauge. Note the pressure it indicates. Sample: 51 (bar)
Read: 56 (bar)
